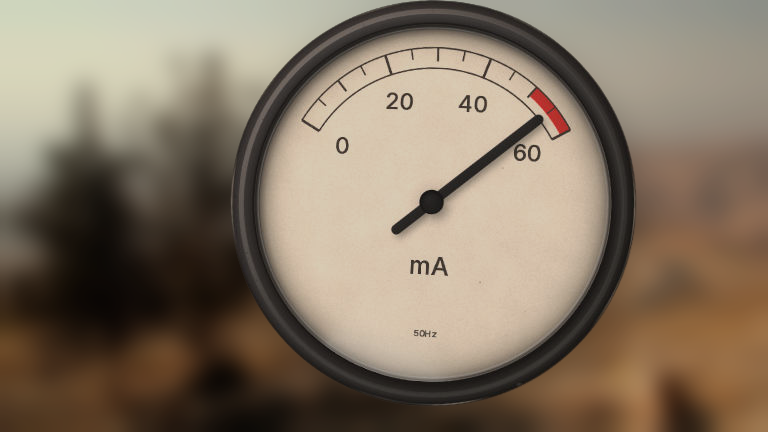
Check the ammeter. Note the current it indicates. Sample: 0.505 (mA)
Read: 55 (mA)
